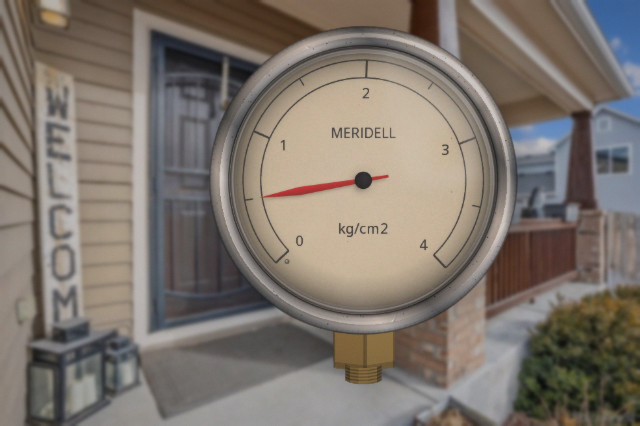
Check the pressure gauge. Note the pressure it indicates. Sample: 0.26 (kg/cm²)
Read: 0.5 (kg/cm²)
